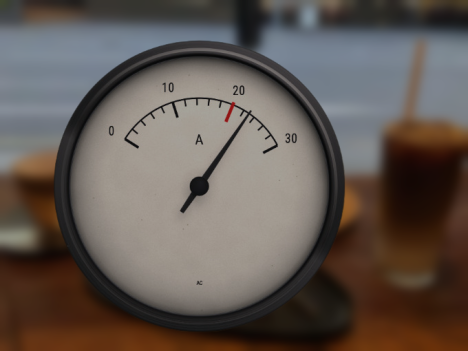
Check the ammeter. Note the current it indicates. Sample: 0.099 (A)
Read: 23 (A)
